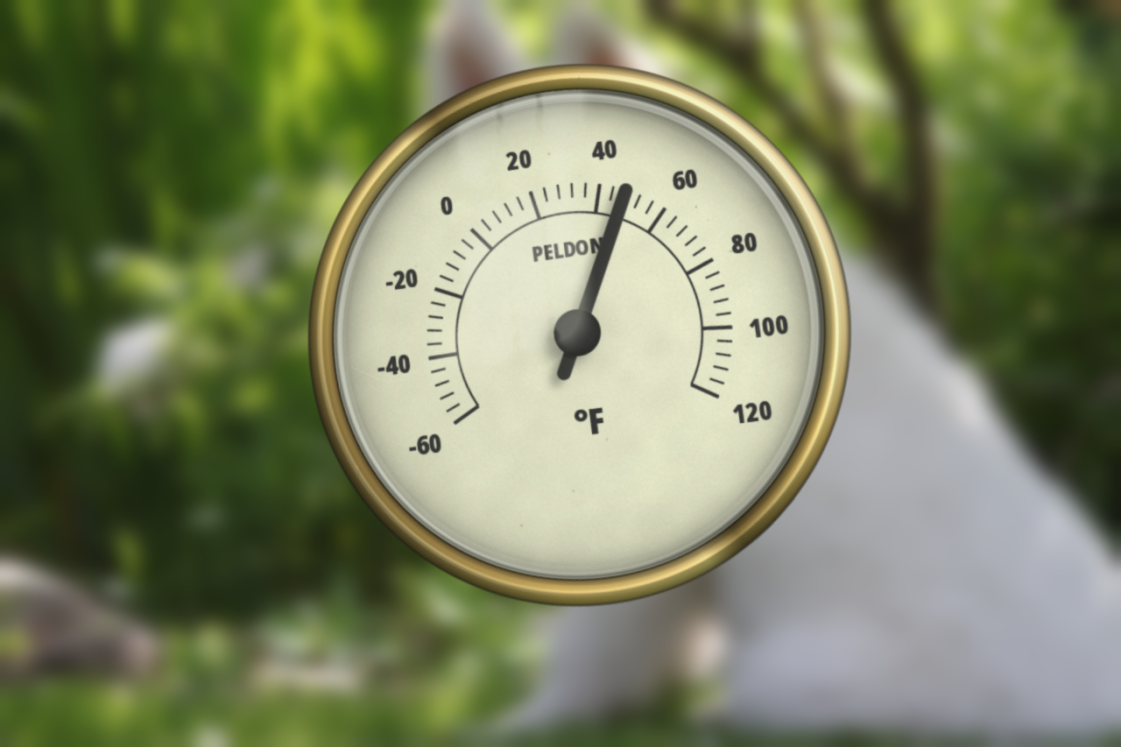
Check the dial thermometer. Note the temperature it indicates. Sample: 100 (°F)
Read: 48 (°F)
